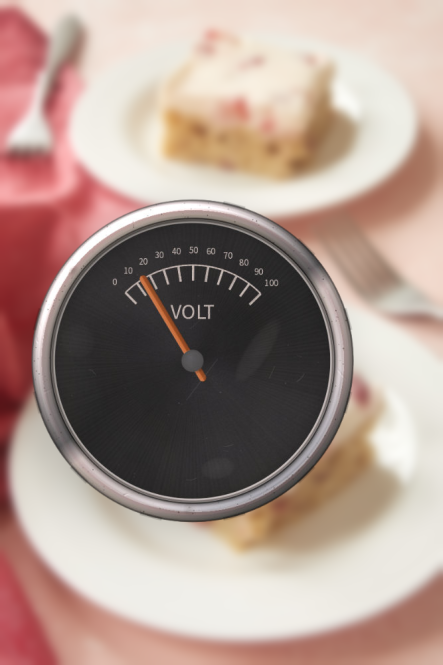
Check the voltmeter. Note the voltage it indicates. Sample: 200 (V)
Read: 15 (V)
